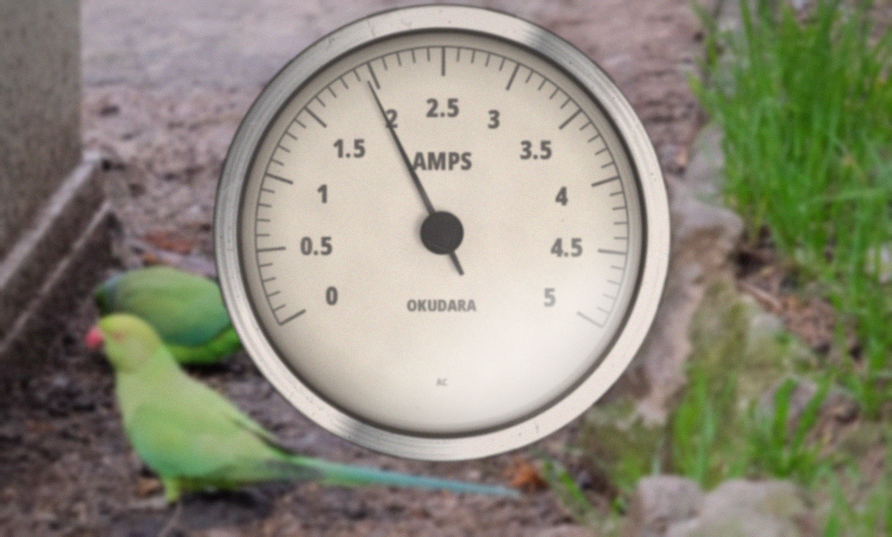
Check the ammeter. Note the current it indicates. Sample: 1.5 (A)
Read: 1.95 (A)
